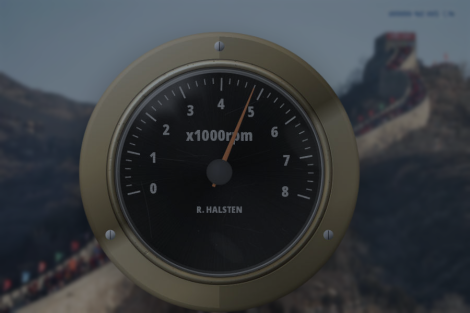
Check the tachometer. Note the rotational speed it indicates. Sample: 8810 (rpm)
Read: 4800 (rpm)
